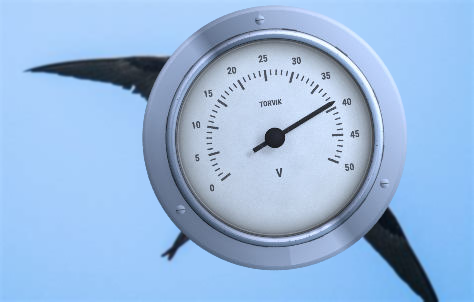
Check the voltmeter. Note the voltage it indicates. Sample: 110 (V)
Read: 39 (V)
